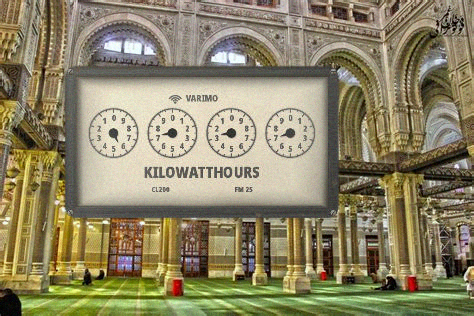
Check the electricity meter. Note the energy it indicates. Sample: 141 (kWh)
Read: 5727 (kWh)
